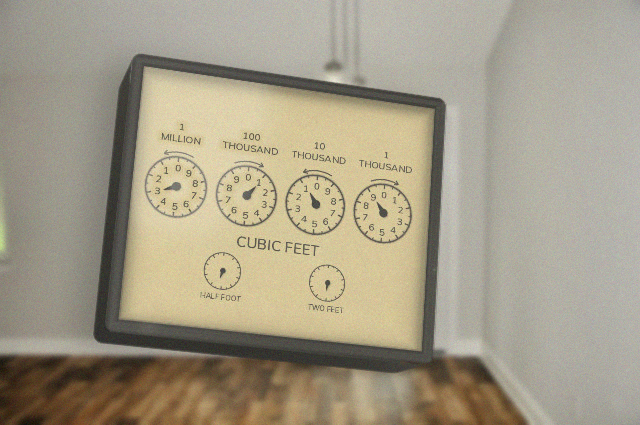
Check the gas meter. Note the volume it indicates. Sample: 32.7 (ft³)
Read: 310900 (ft³)
